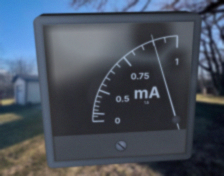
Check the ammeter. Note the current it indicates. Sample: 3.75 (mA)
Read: 0.9 (mA)
